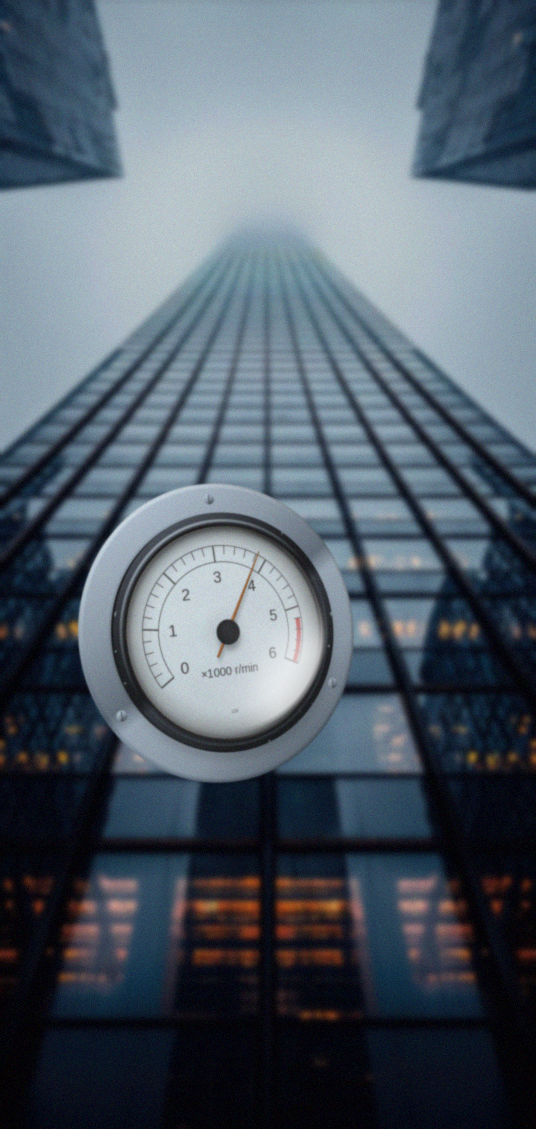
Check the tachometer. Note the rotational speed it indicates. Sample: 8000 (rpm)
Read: 3800 (rpm)
